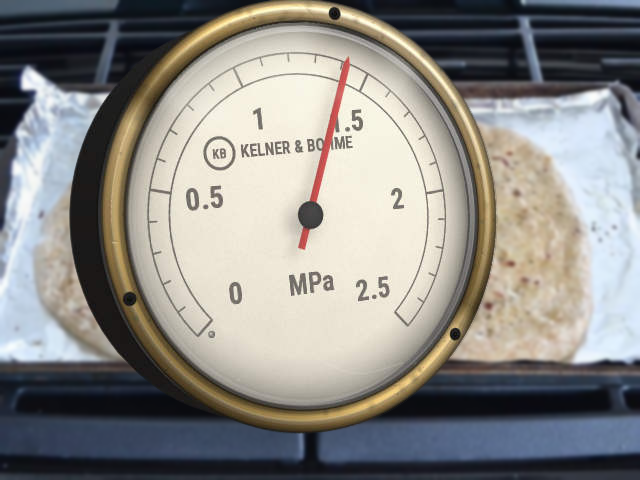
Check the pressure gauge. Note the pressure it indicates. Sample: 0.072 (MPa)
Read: 1.4 (MPa)
